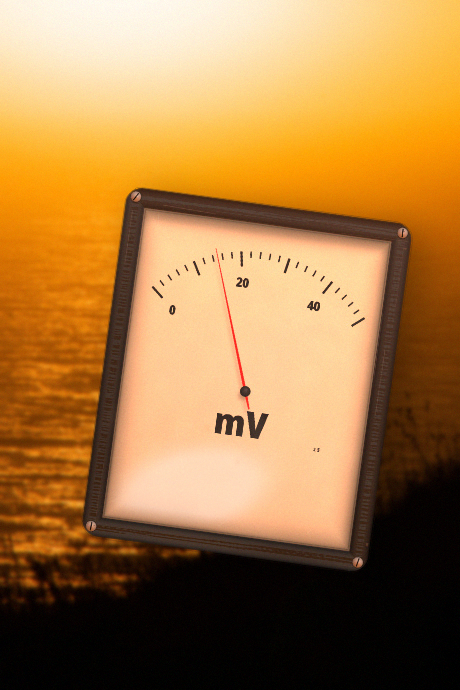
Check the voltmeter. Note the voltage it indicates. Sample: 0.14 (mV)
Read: 15 (mV)
